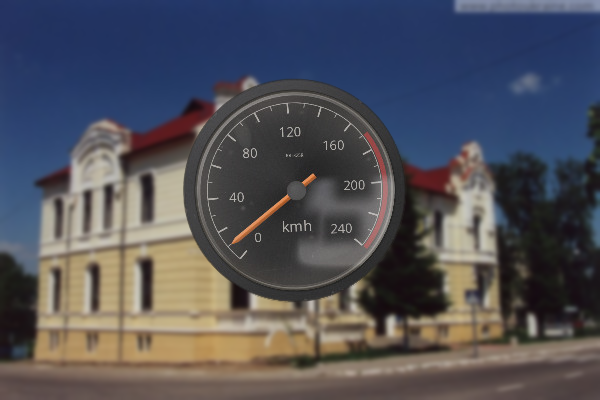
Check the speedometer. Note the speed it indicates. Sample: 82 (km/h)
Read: 10 (km/h)
